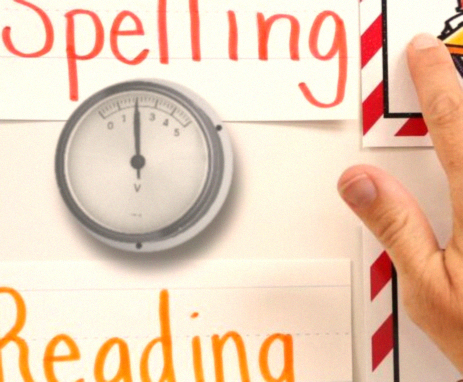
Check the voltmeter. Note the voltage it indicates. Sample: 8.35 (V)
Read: 2 (V)
